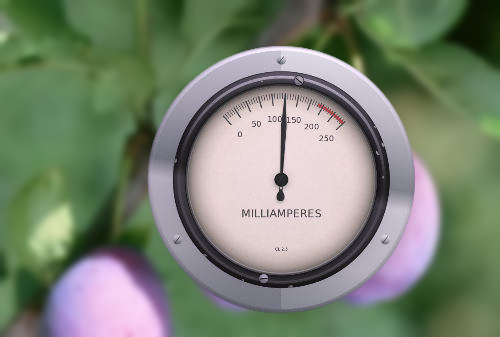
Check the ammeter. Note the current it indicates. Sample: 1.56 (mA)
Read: 125 (mA)
